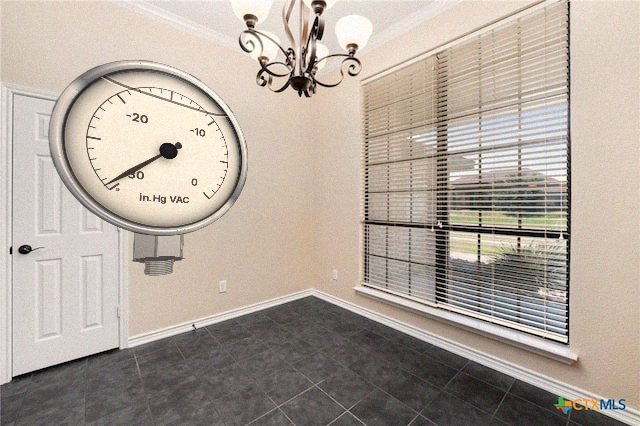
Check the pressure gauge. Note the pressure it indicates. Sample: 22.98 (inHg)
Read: -29.5 (inHg)
